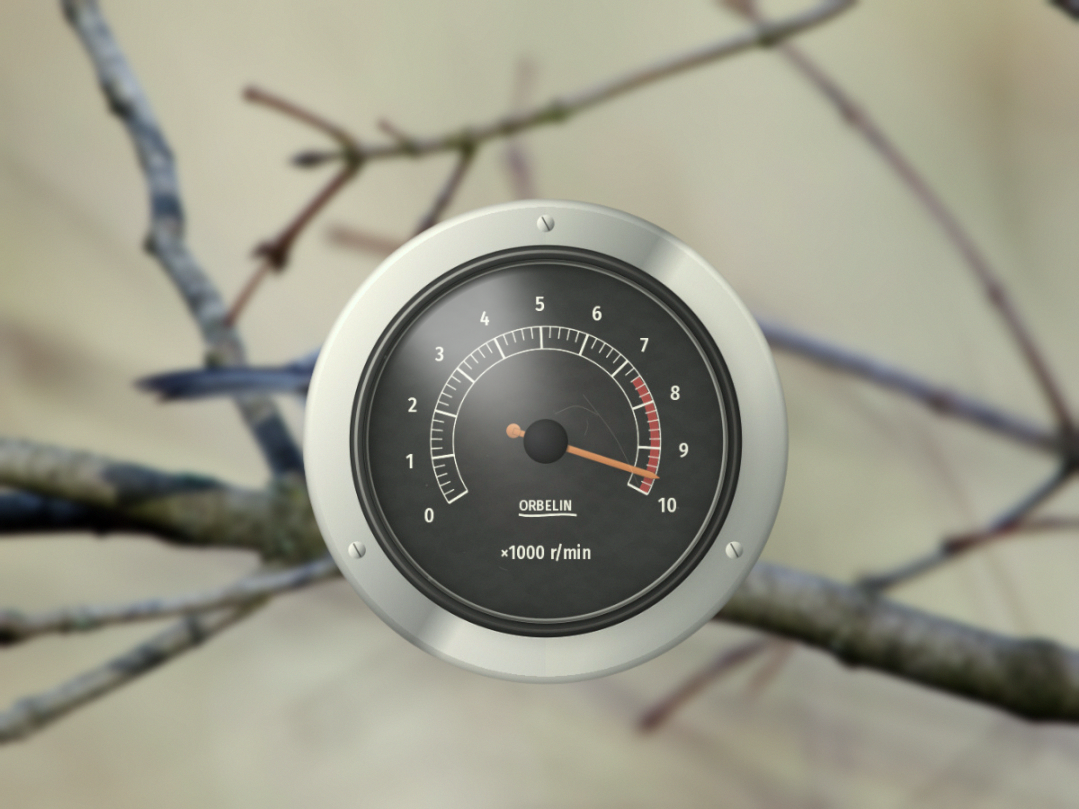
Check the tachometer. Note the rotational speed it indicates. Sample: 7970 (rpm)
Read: 9600 (rpm)
